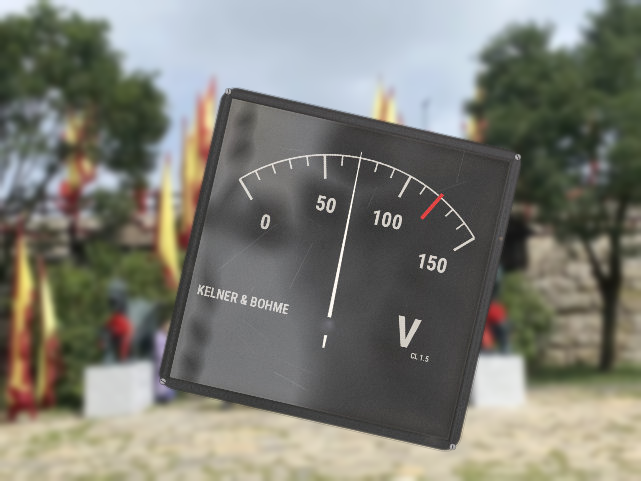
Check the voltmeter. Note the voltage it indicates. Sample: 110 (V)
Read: 70 (V)
